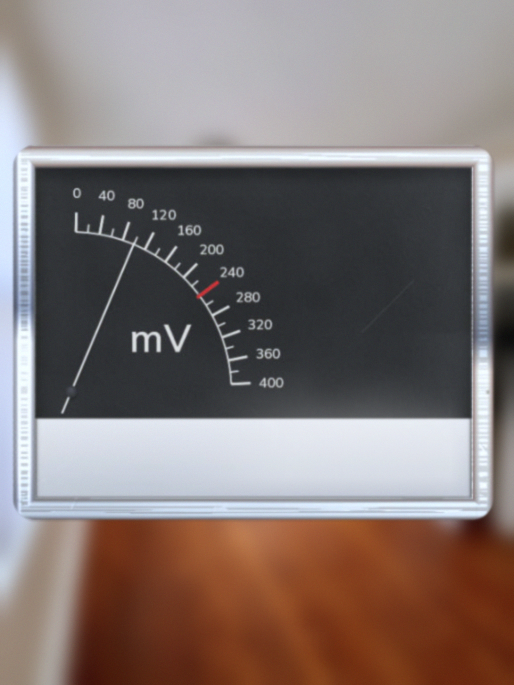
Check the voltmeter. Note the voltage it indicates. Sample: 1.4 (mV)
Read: 100 (mV)
